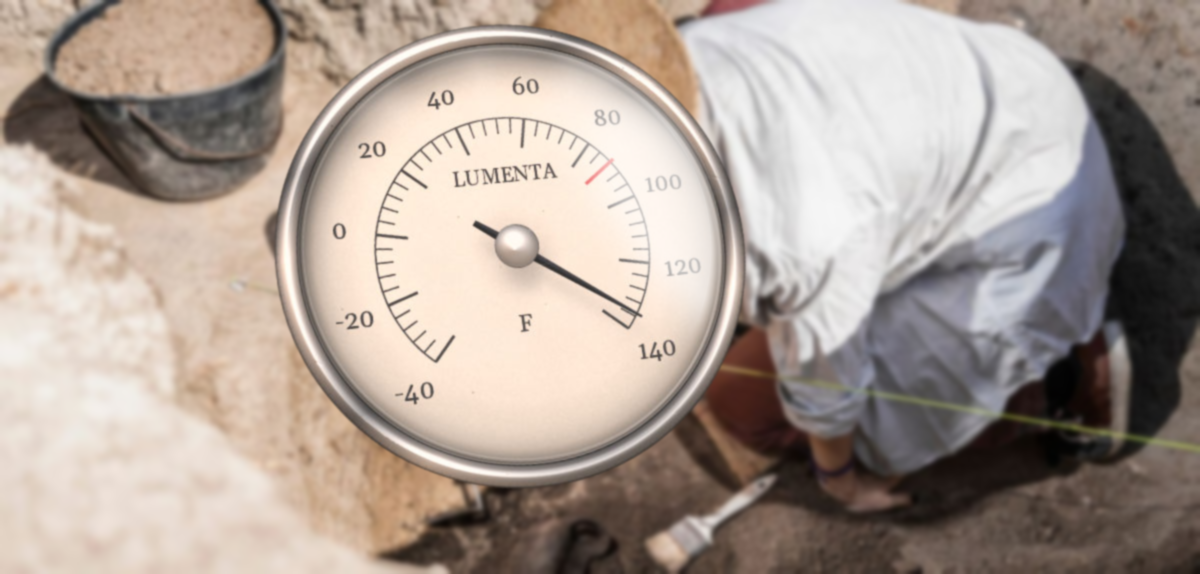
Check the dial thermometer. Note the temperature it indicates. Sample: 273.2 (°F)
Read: 136 (°F)
